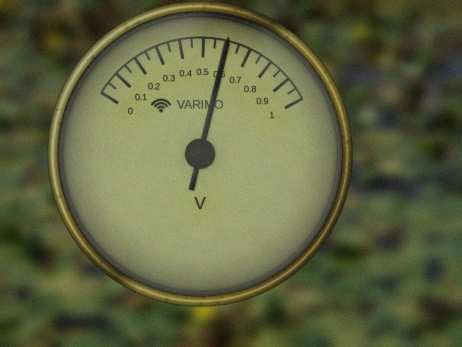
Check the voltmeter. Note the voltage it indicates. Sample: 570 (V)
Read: 0.6 (V)
